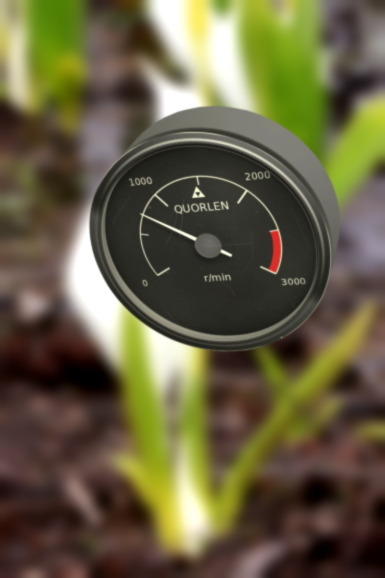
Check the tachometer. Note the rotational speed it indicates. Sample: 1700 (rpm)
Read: 750 (rpm)
